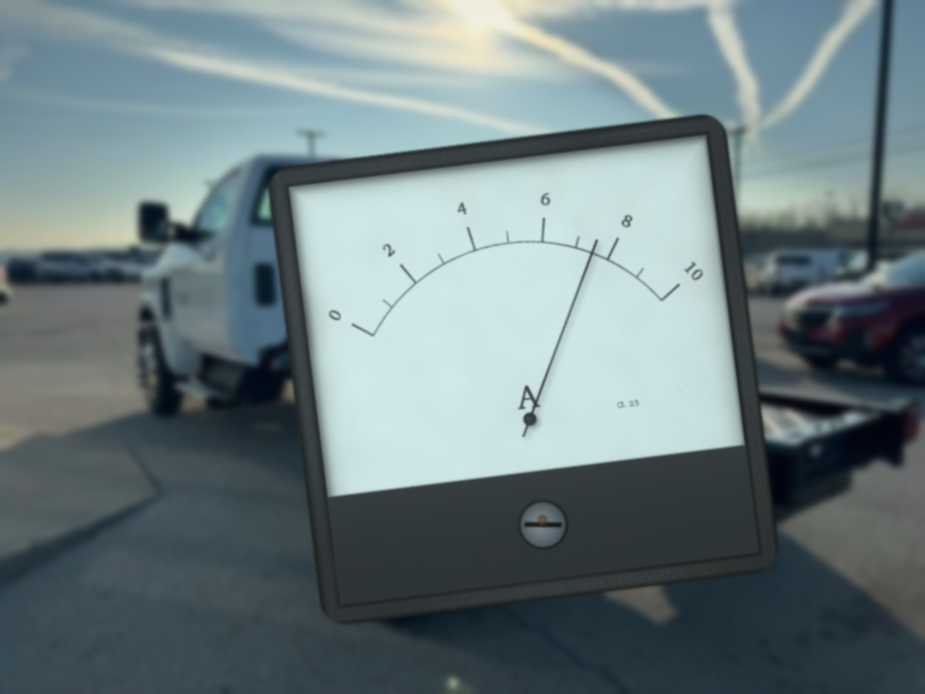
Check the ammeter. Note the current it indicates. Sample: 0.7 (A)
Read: 7.5 (A)
